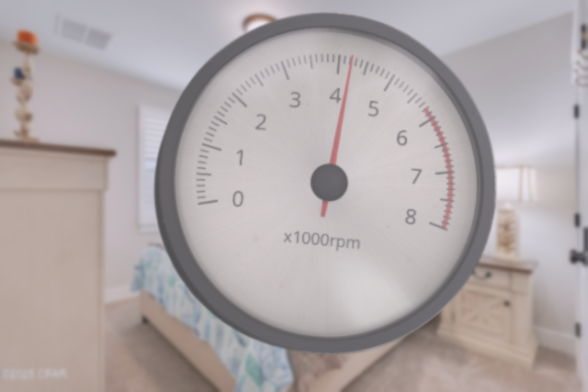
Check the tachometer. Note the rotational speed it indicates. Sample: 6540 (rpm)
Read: 4200 (rpm)
